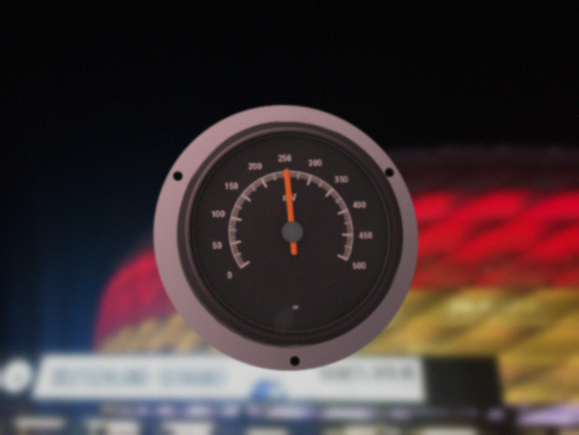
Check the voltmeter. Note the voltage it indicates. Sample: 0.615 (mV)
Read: 250 (mV)
